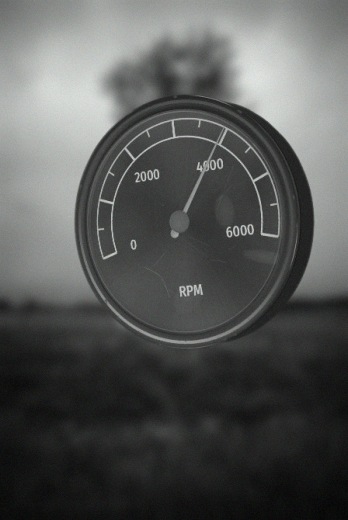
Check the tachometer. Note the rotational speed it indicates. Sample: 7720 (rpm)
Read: 4000 (rpm)
